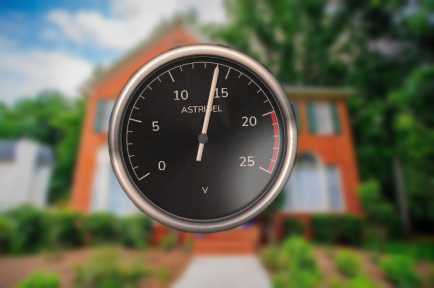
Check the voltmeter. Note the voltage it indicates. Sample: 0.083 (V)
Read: 14 (V)
